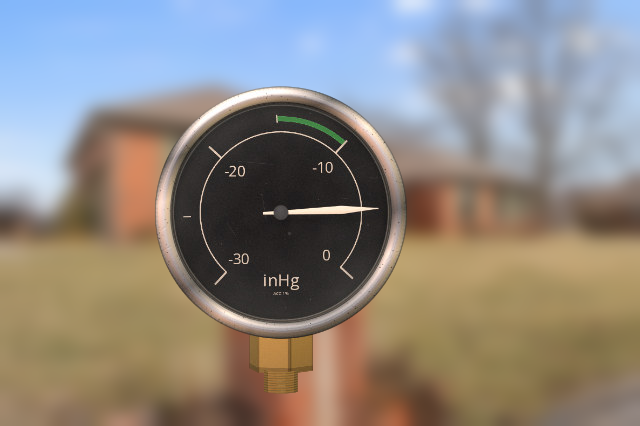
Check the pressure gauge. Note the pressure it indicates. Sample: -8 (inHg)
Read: -5 (inHg)
